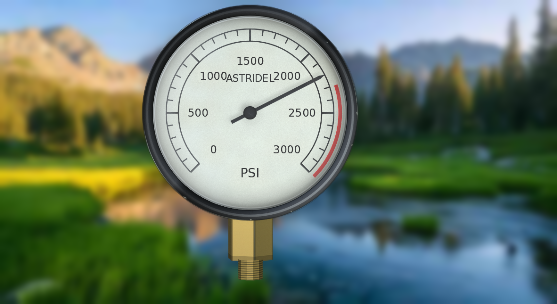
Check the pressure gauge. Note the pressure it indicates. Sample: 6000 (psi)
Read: 2200 (psi)
